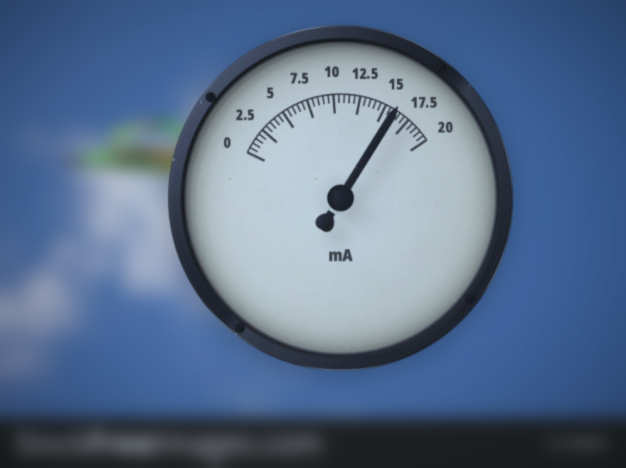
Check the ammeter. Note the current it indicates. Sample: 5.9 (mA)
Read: 16 (mA)
